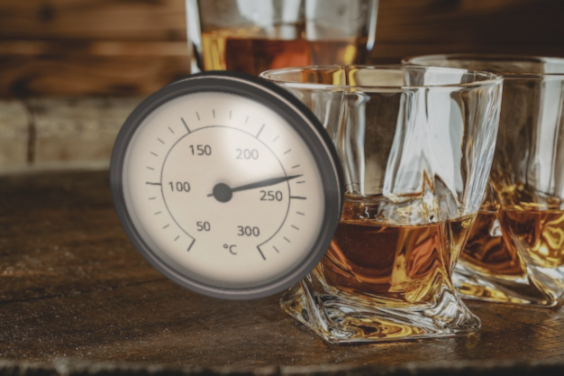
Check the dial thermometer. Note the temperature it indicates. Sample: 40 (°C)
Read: 235 (°C)
